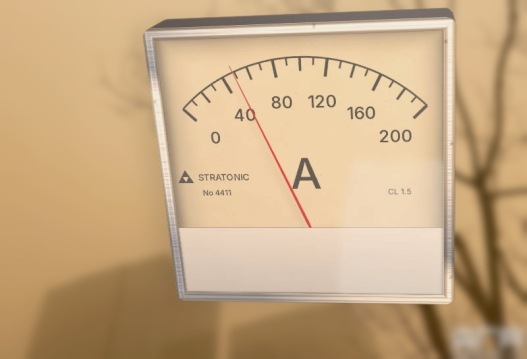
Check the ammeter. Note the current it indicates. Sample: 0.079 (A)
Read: 50 (A)
